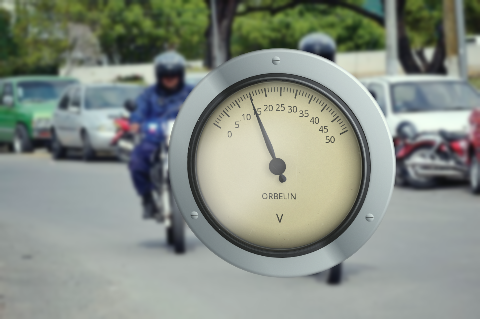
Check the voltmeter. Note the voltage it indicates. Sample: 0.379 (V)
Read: 15 (V)
